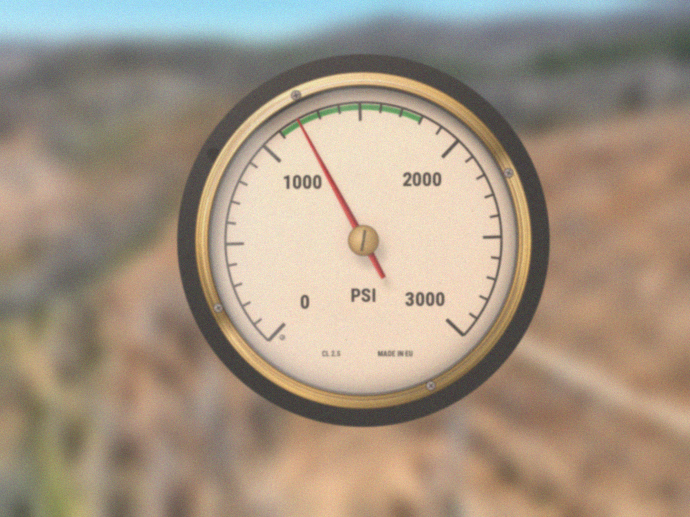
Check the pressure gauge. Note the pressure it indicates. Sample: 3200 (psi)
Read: 1200 (psi)
